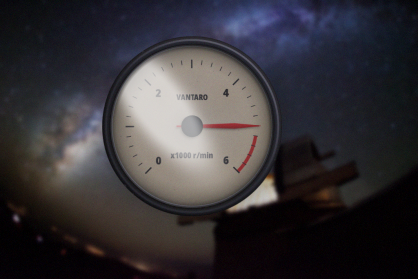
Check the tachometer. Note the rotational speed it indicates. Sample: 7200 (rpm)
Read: 5000 (rpm)
